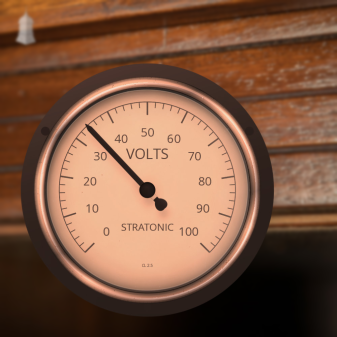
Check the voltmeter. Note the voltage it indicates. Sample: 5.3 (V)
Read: 34 (V)
